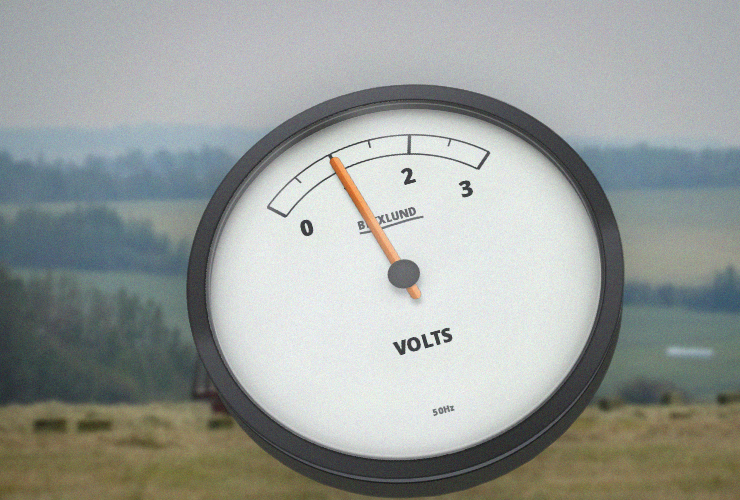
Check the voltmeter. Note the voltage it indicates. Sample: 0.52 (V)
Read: 1 (V)
